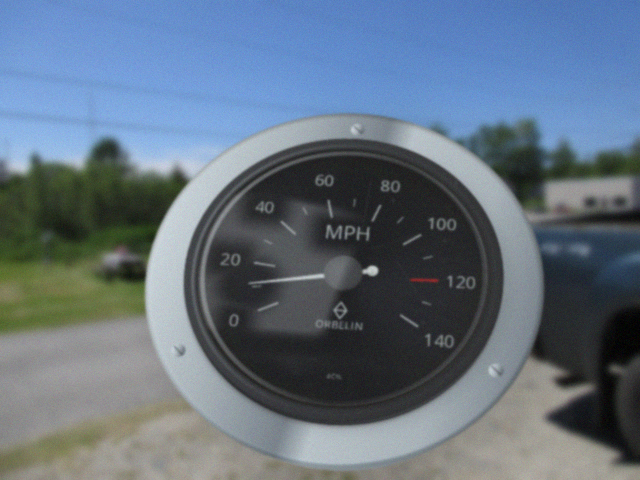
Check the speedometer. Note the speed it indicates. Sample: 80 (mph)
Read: 10 (mph)
